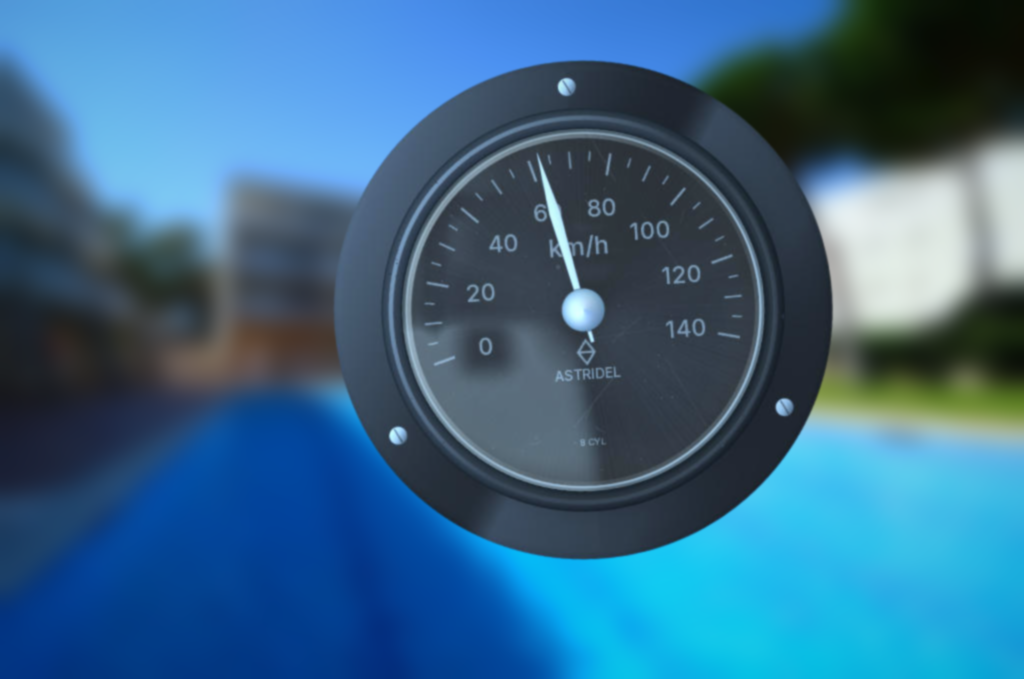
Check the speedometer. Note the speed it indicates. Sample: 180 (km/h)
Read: 62.5 (km/h)
